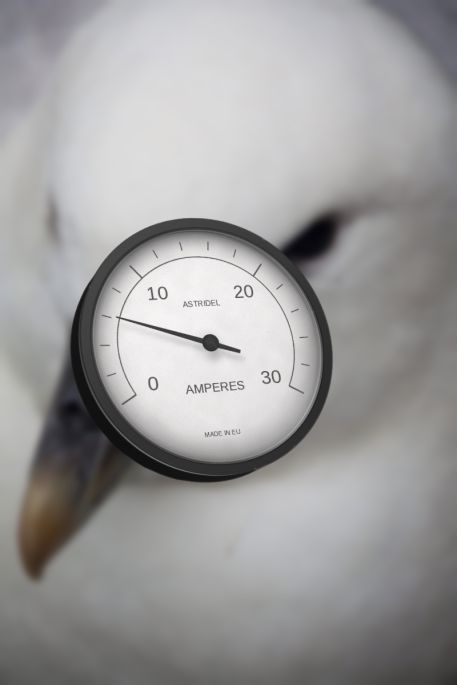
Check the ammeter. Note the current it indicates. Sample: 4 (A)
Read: 6 (A)
